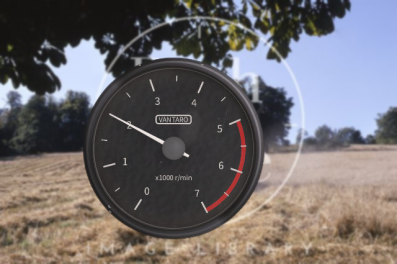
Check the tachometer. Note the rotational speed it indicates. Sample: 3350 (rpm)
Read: 2000 (rpm)
